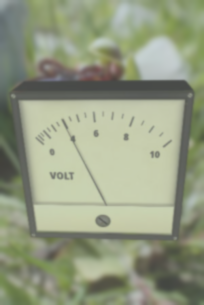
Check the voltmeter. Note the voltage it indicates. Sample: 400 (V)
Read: 4 (V)
